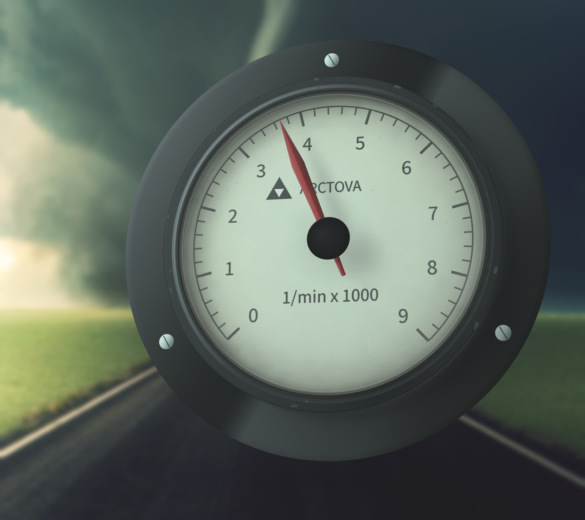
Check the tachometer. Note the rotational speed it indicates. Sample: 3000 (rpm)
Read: 3700 (rpm)
